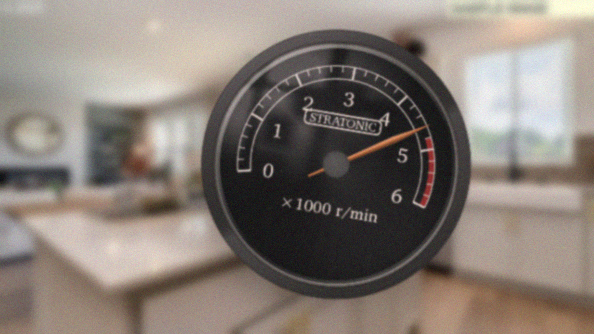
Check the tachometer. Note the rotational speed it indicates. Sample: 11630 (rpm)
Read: 4600 (rpm)
